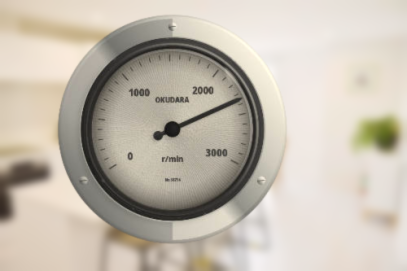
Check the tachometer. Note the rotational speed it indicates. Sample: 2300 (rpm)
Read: 2350 (rpm)
